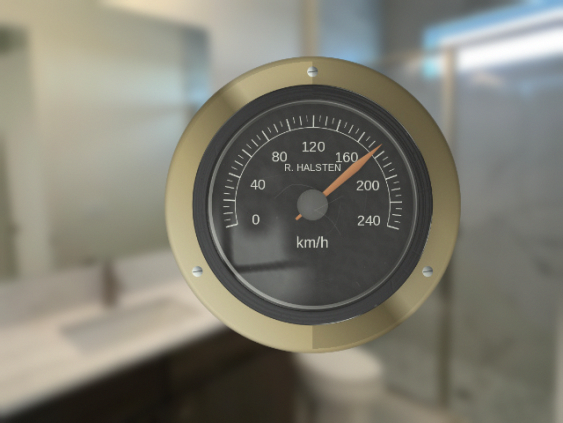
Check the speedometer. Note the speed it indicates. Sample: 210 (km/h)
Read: 175 (km/h)
